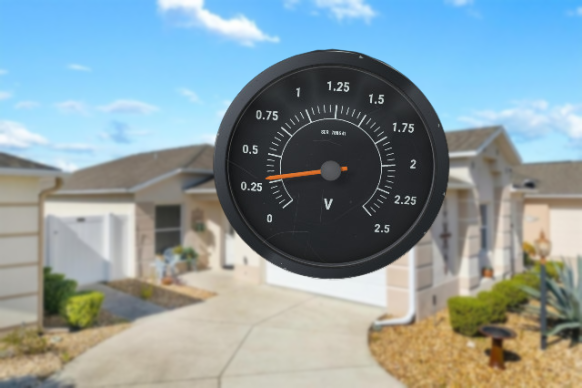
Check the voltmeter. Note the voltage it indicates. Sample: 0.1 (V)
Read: 0.3 (V)
